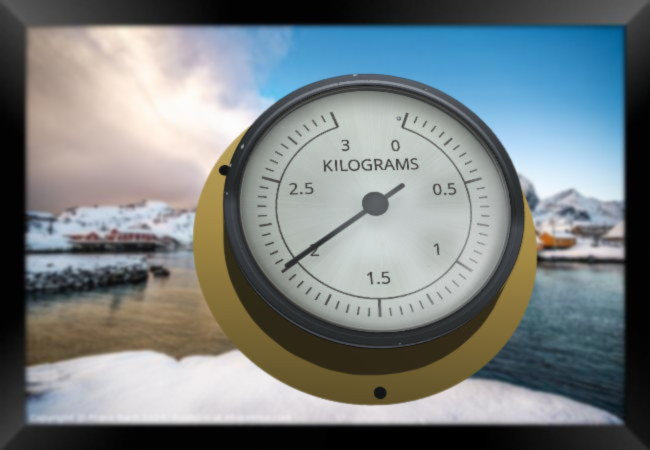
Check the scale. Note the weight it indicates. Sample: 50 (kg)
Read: 2 (kg)
